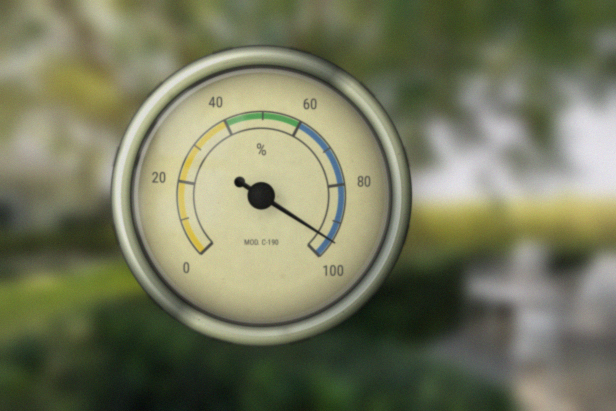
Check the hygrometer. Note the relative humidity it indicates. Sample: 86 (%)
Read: 95 (%)
